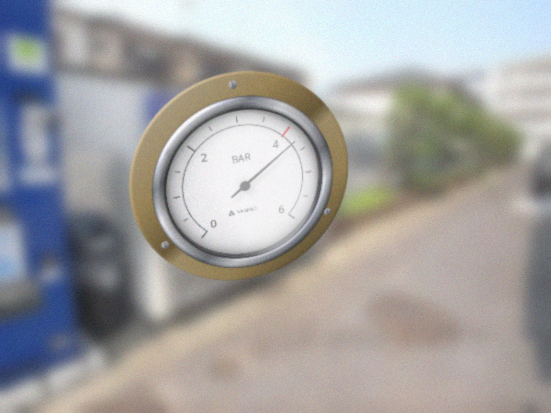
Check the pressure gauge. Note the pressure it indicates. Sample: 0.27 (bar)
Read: 4.25 (bar)
